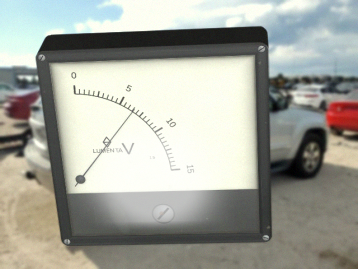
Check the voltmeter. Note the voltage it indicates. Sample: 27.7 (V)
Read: 6.5 (V)
